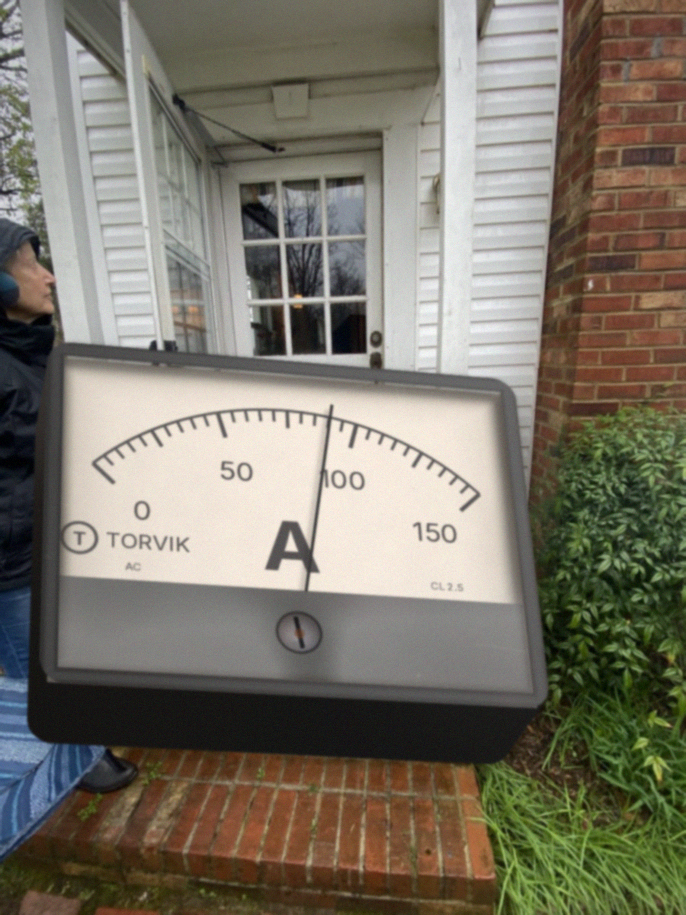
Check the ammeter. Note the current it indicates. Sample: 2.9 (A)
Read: 90 (A)
